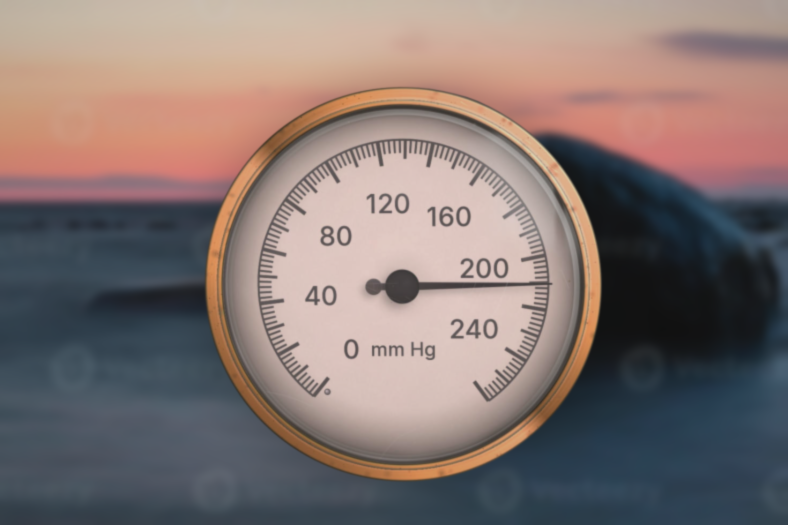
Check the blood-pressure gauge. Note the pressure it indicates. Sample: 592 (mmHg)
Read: 210 (mmHg)
